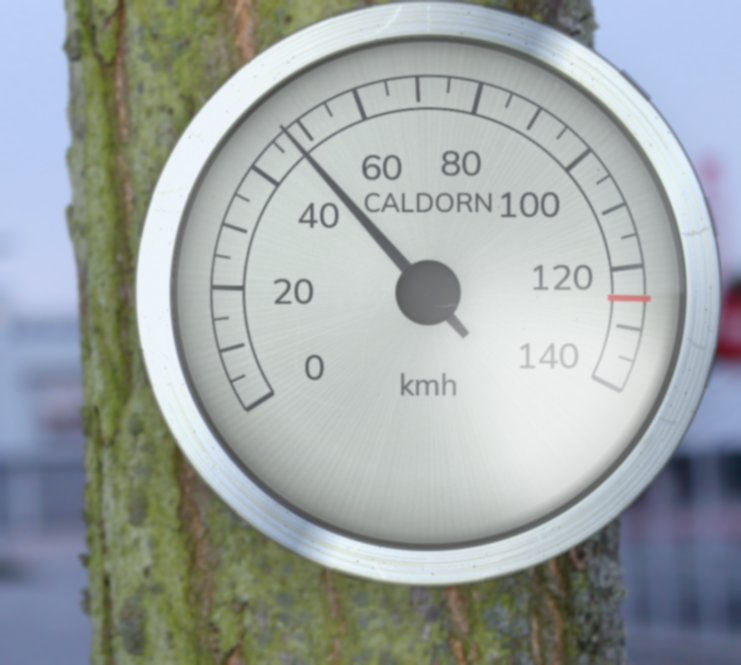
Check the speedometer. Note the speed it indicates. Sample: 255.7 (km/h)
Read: 47.5 (km/h)
